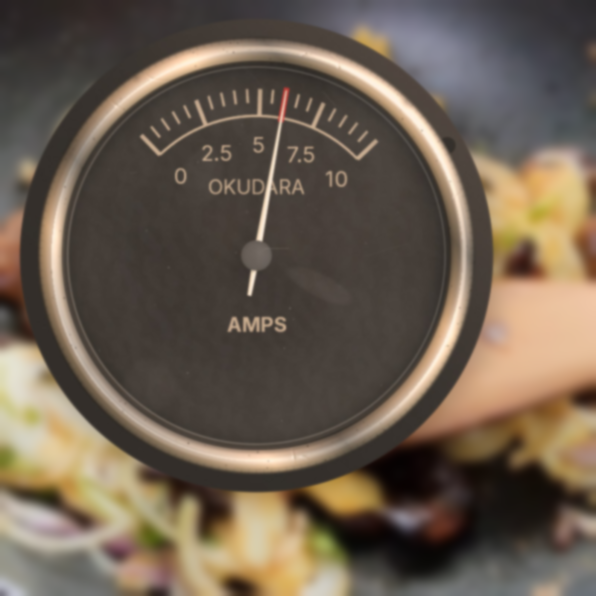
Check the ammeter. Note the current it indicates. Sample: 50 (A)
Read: 6 (A)
